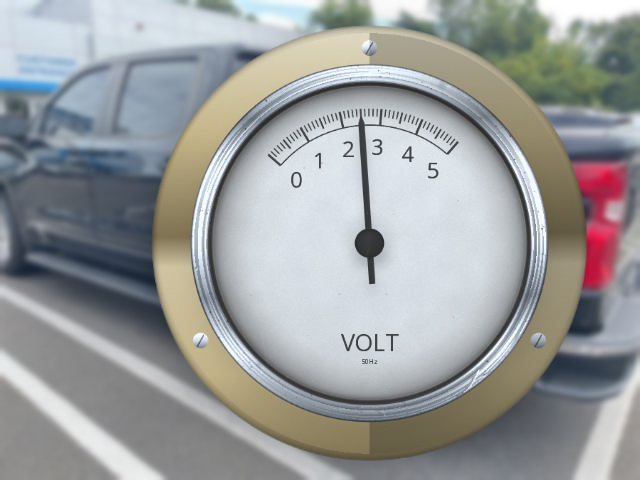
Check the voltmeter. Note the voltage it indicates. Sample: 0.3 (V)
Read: 2.5 (V)
